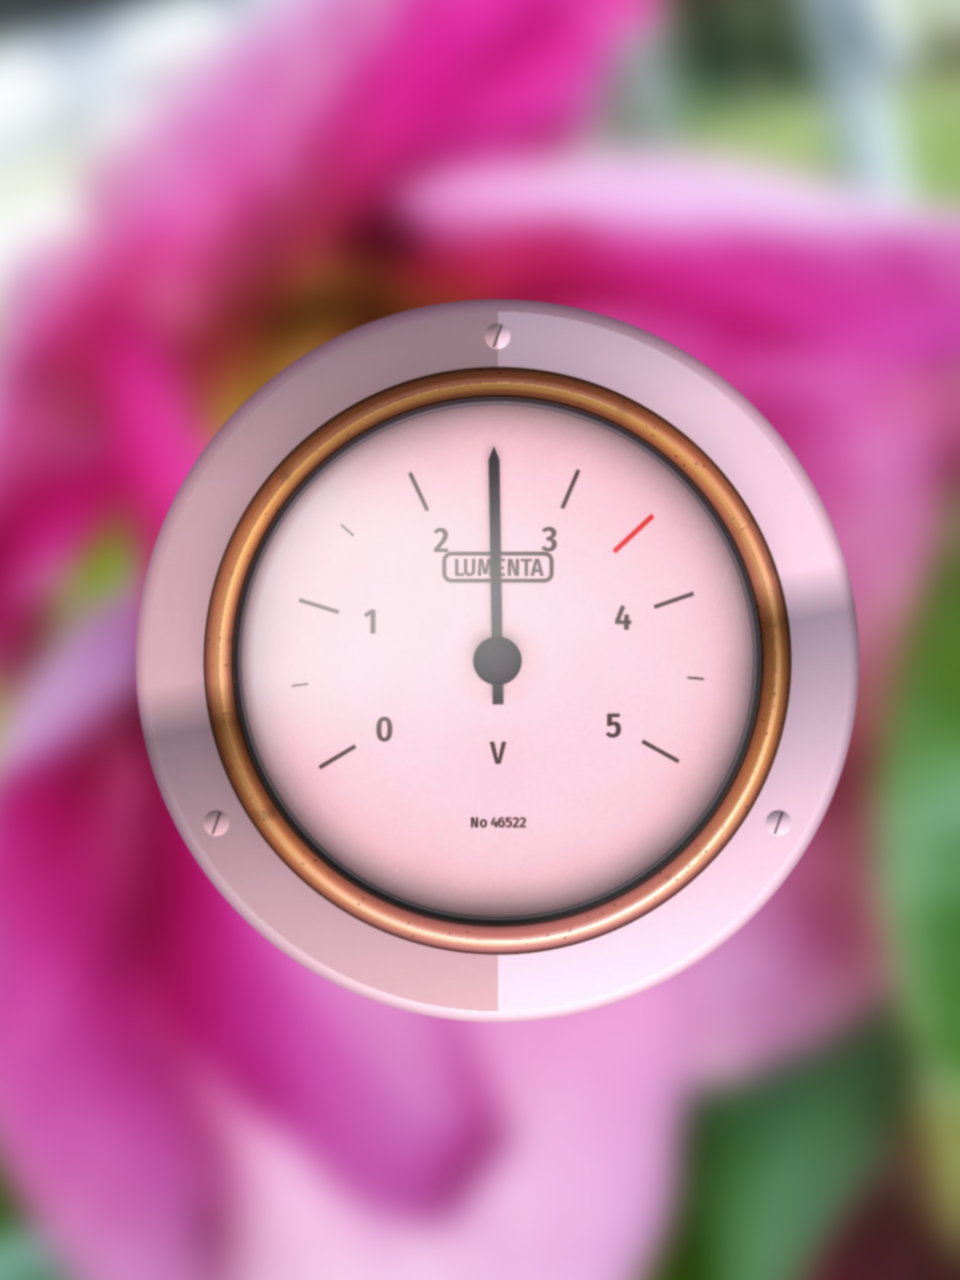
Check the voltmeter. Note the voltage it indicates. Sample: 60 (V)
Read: 2.5 (V)
